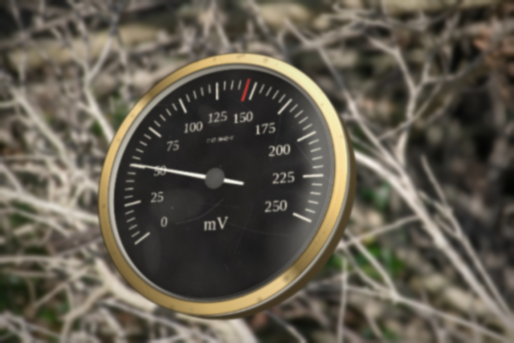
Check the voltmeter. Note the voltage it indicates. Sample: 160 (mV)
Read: 50 (mV)
